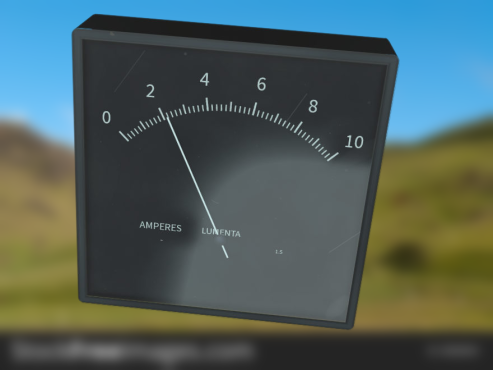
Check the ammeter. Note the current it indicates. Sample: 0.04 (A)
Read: 2.2 (A)
